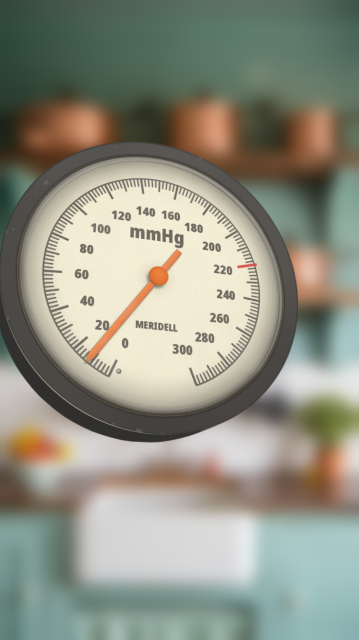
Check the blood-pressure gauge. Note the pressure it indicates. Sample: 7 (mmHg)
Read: 12 (mmHg)
